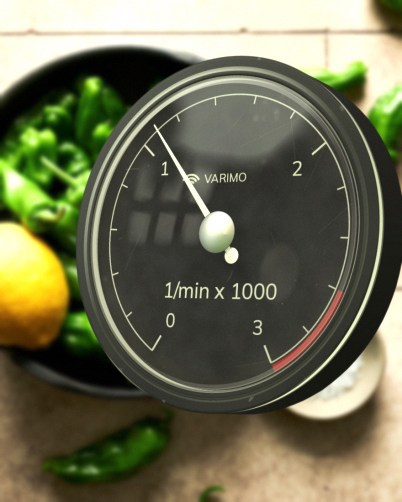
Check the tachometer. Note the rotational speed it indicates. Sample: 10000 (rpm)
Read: 1100 (rpm)
